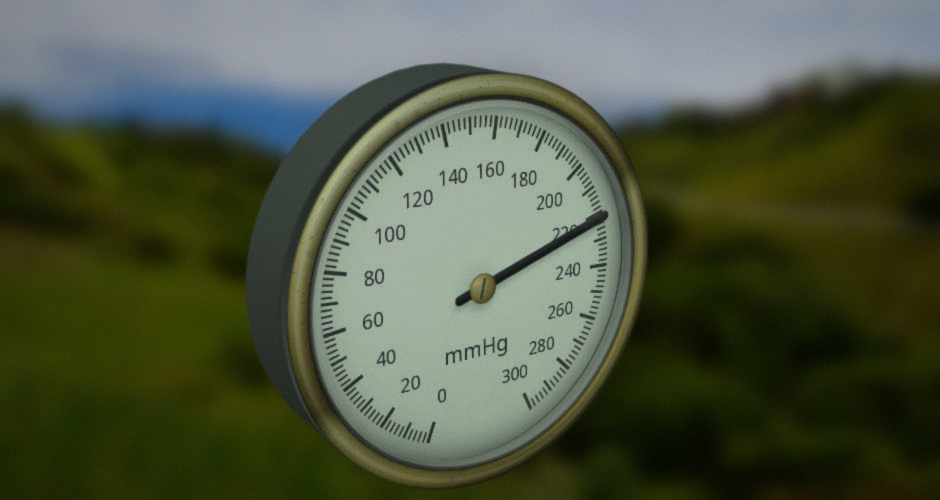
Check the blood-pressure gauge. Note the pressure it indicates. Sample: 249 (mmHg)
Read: 220 (mmHg)
